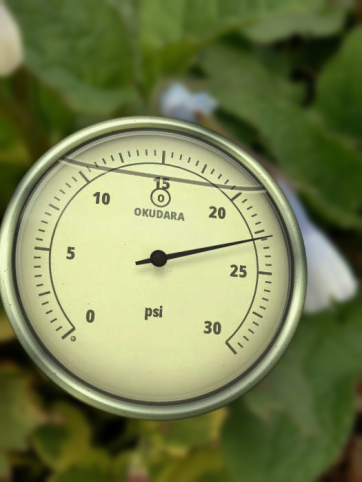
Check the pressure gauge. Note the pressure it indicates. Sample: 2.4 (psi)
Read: 23 (psi)
